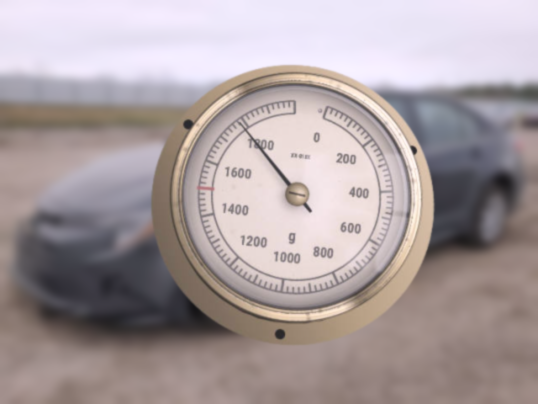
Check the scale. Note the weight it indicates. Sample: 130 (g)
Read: 1780 (g)
